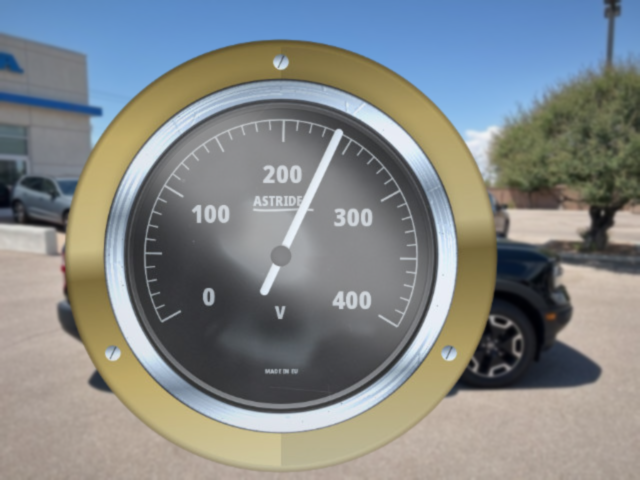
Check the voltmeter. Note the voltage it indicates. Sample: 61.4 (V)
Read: 240 (V)
